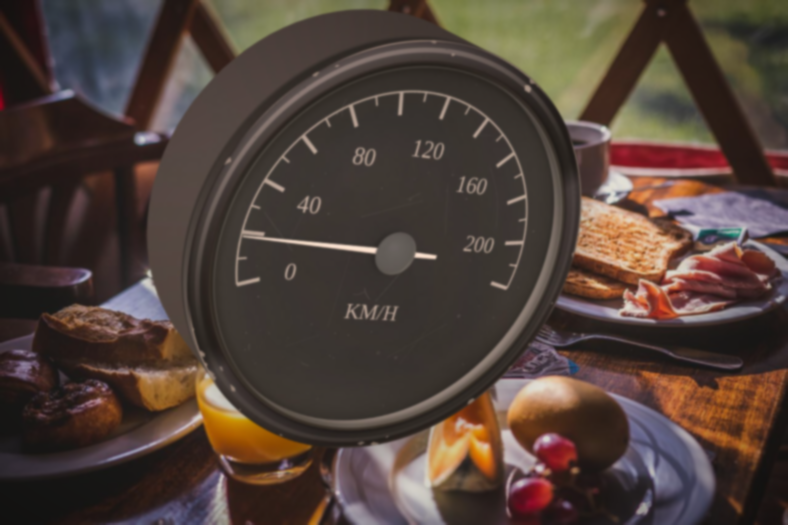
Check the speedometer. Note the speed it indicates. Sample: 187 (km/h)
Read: 20 (km/h)
